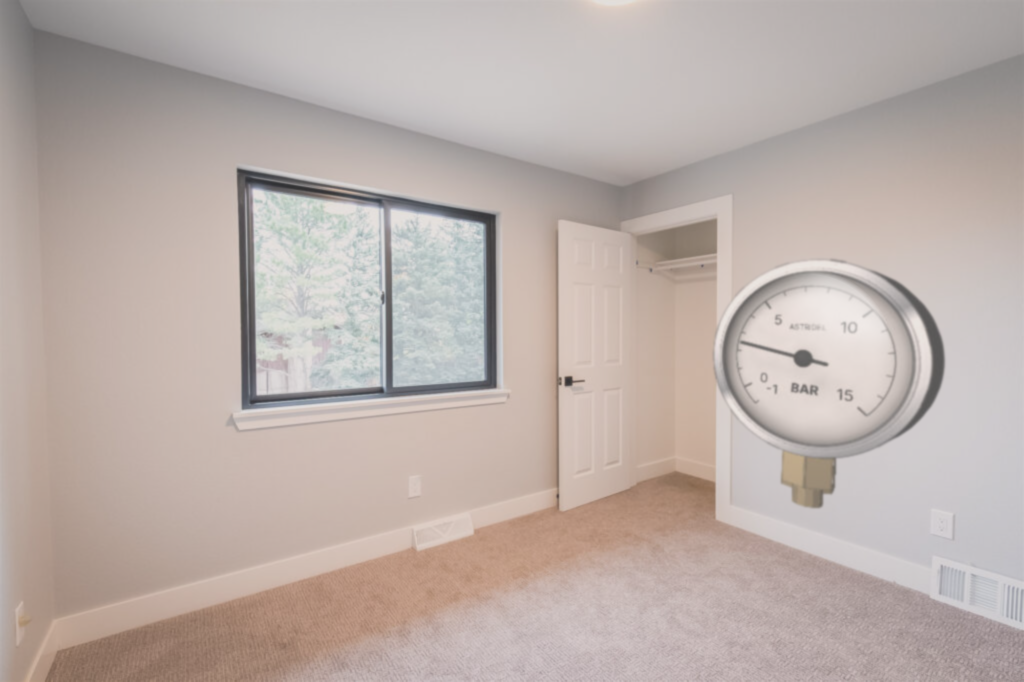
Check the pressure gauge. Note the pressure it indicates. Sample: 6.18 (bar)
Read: 2.5 (bar)
